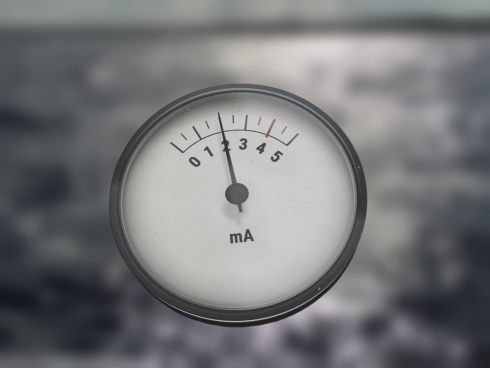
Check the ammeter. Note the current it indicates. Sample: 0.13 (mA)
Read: 2 (mA)
